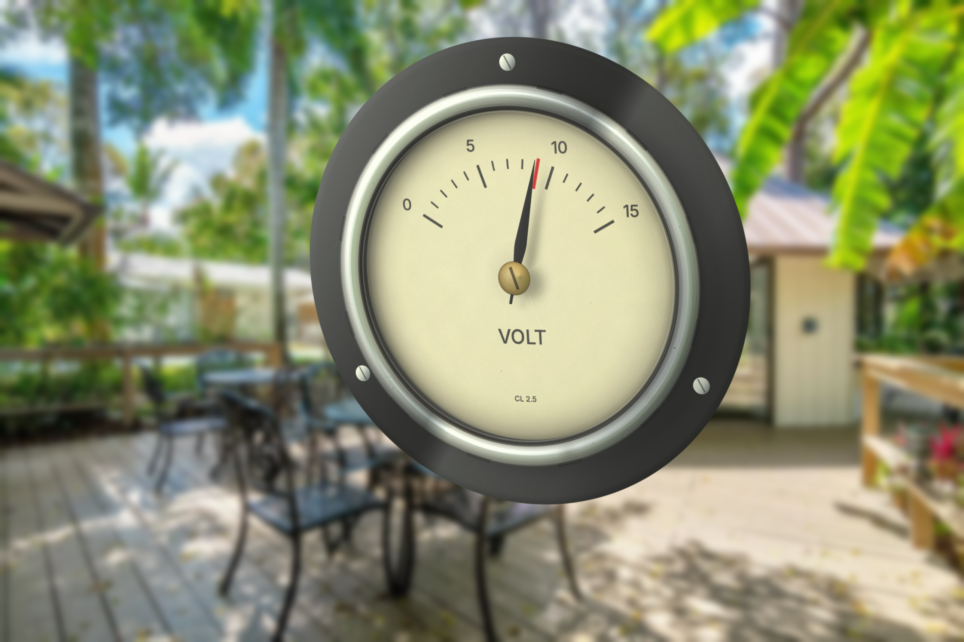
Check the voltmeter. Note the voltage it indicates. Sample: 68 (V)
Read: 9 (V)
